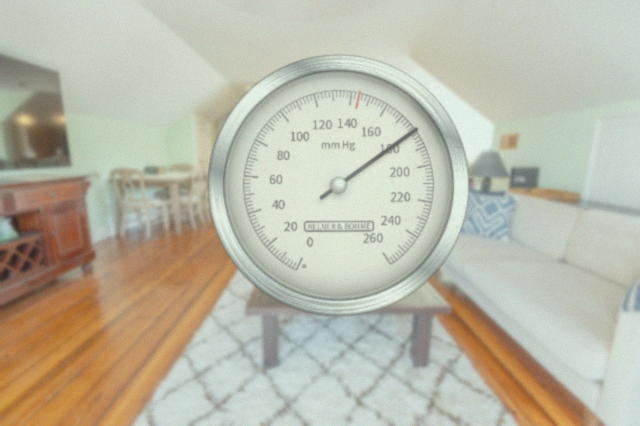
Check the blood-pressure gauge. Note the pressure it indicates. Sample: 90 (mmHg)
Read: 180 (mmHg)
